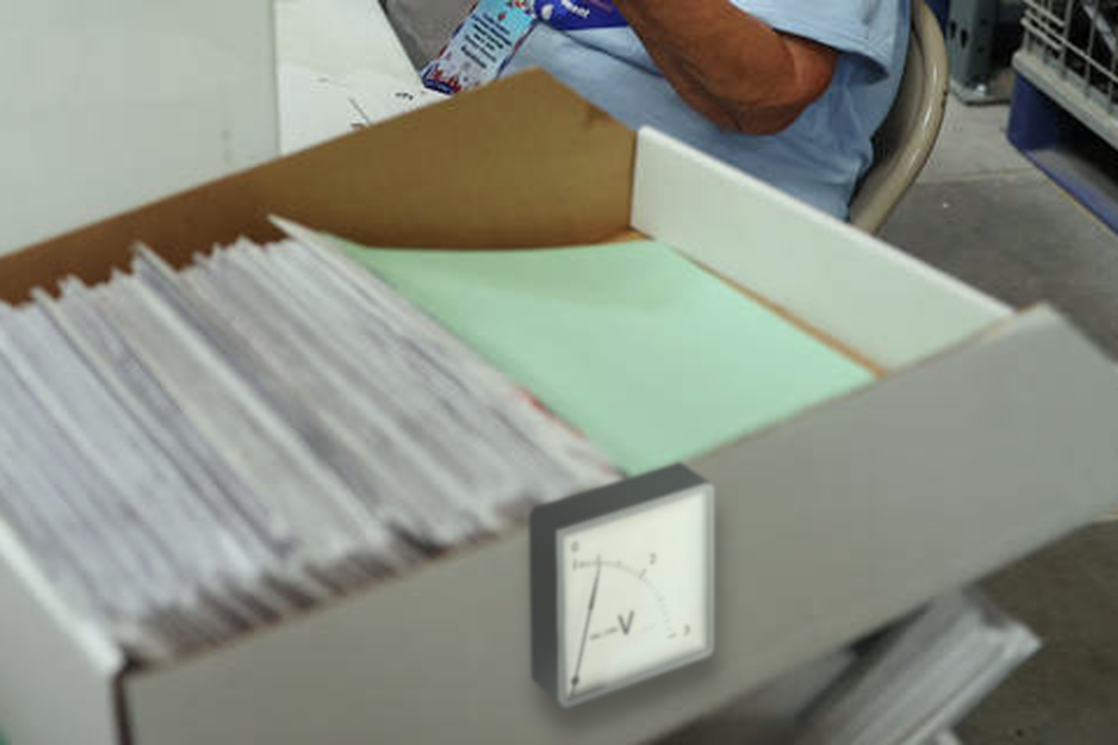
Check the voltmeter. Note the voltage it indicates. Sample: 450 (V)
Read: 1 (V)
